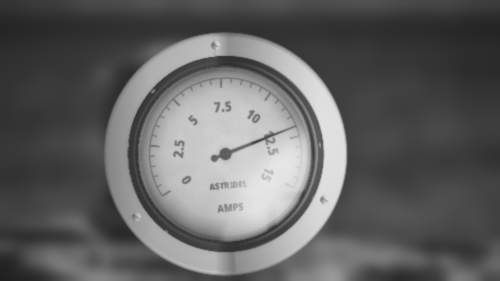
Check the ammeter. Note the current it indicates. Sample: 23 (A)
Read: 12 (A)
